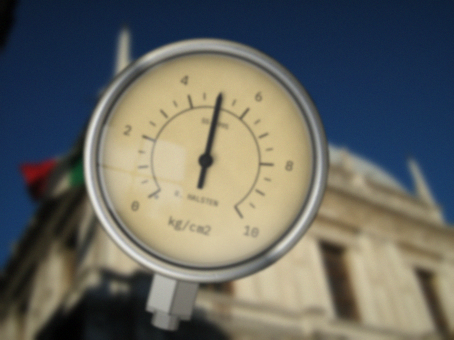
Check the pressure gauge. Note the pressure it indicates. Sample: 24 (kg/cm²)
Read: 5 (kg/cm²)
